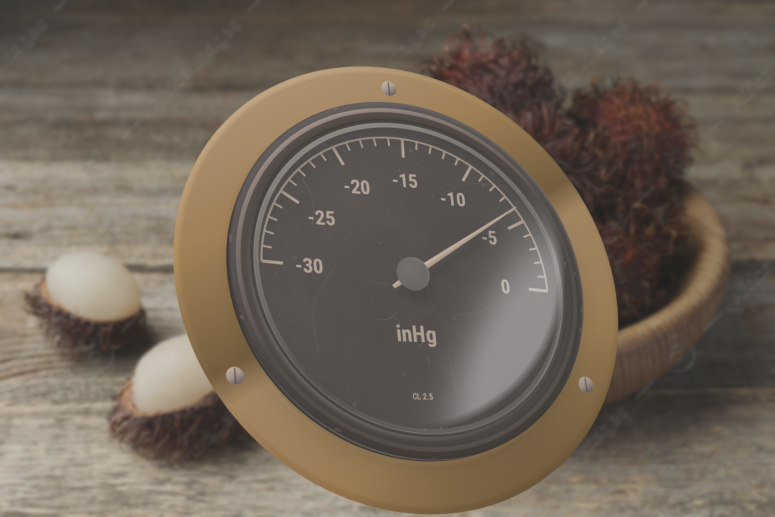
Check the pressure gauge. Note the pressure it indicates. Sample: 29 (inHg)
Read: -6 (inHg)
